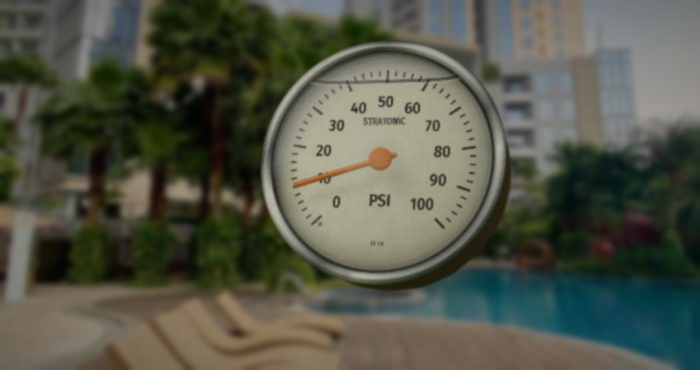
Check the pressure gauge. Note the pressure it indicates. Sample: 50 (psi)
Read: 10 (psi)
